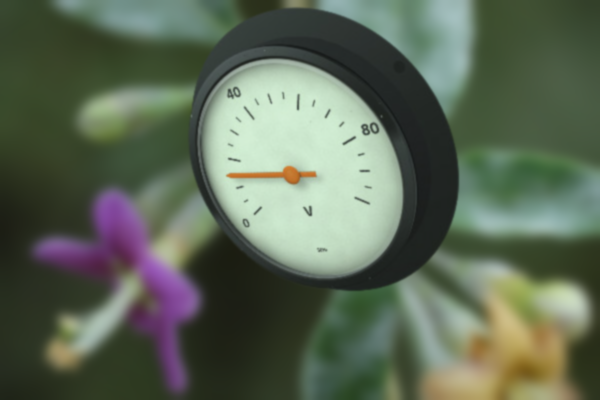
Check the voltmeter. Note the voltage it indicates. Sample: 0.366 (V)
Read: 15 (V)
